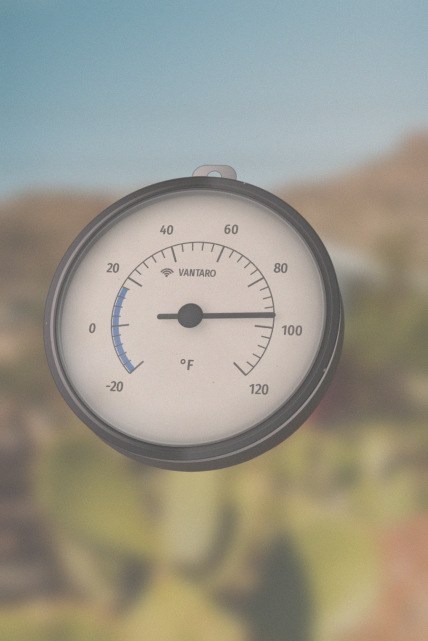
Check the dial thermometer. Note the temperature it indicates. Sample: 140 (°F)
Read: 96 (°F)
